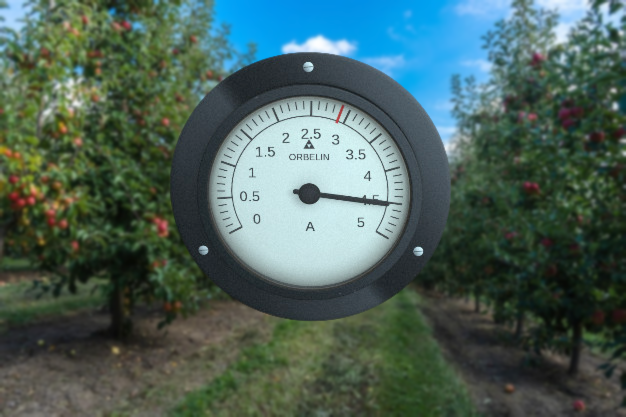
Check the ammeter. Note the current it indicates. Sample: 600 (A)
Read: 4.5 (A)
